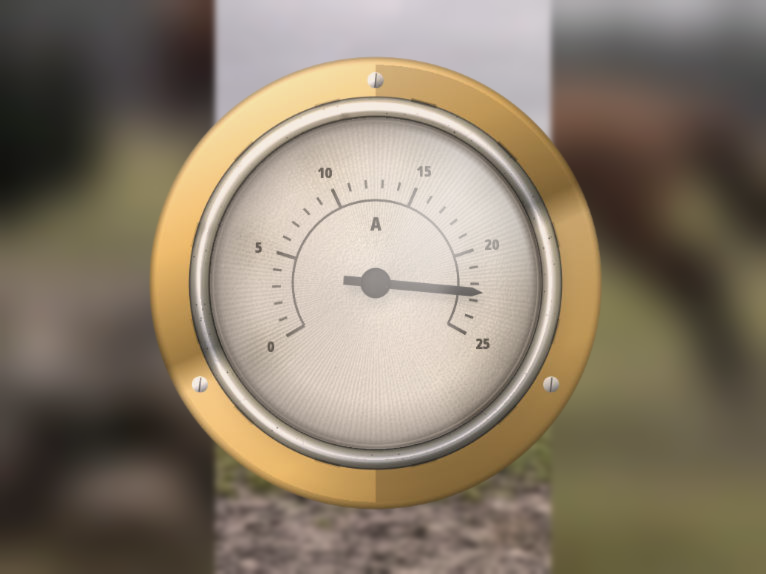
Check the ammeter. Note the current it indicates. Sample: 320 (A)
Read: 22.5 (A)
